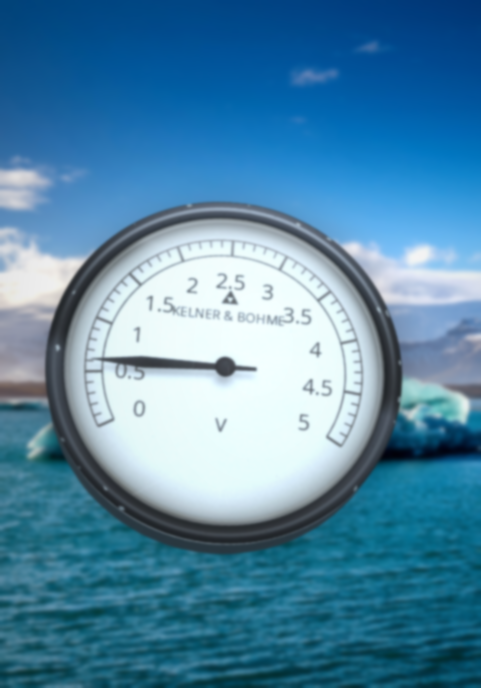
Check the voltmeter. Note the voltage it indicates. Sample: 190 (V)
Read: 0.6 (V)
